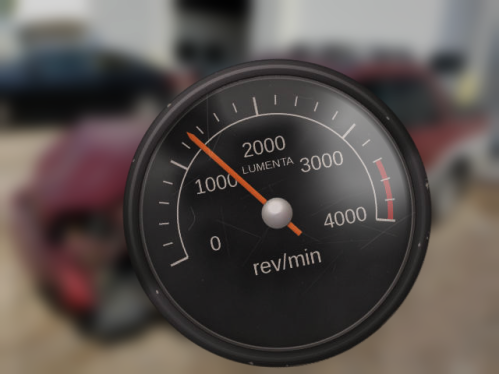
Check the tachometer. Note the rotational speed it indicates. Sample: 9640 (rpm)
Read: 1300 (rpm)
